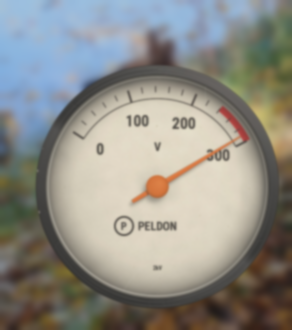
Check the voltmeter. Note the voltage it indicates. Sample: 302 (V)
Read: 290 (V)
